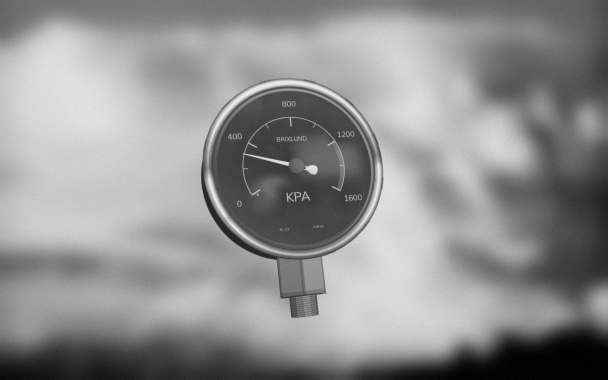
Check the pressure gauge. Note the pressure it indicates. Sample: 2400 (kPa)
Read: 300 (kPa)
